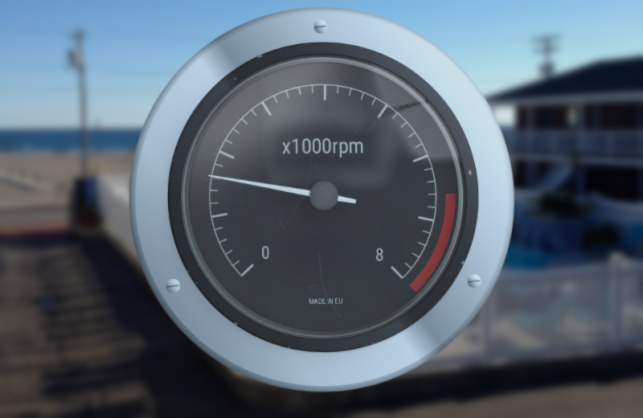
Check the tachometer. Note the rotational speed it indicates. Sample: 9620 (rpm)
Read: 1600 (rpm)
